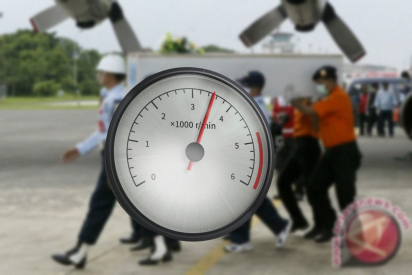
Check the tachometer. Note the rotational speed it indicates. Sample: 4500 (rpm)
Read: 3500 (rpm)
